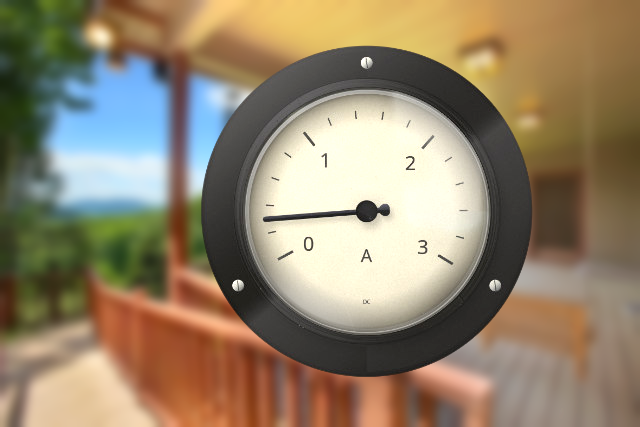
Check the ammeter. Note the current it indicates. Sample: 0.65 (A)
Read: 0.3 (A)
